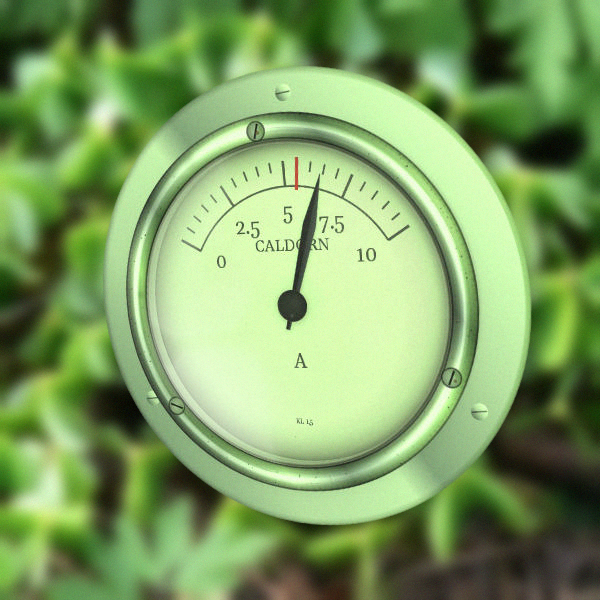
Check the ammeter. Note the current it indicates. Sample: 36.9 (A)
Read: 6.5 (A)
